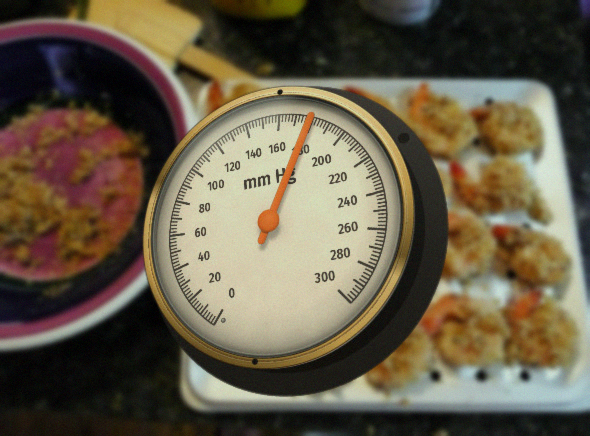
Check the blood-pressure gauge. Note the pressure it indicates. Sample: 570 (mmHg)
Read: 180 (mmHg)
